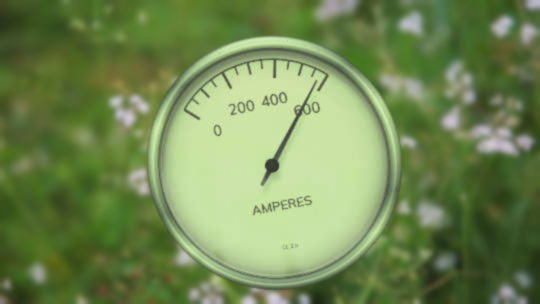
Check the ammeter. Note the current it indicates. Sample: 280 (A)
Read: 575 (A)
